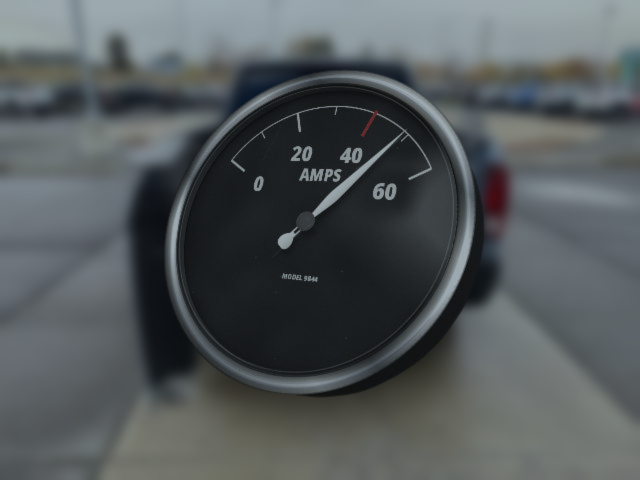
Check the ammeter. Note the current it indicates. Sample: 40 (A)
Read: 50 (A)
